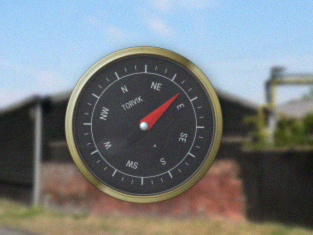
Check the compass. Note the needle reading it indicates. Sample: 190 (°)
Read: 75 (°)
